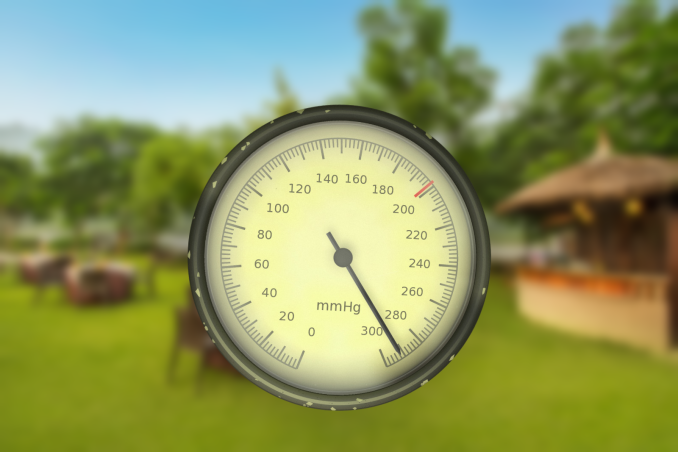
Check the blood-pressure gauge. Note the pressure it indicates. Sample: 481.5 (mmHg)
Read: 292 (mmHg)
